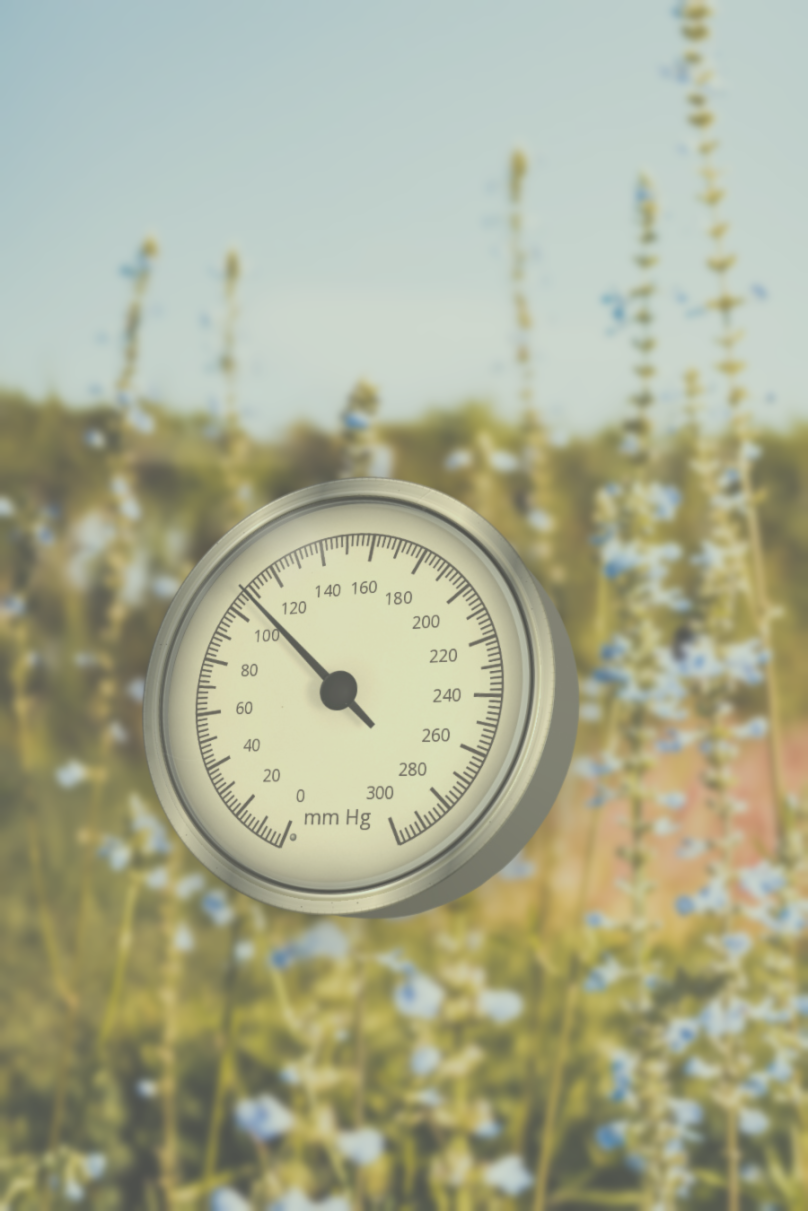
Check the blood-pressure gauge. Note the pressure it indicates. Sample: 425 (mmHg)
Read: 108 (mmHg)
